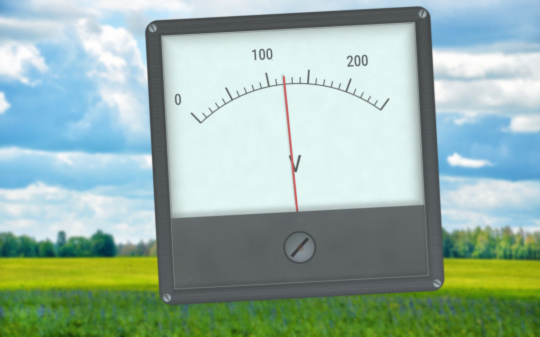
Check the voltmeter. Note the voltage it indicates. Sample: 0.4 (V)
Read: 120 (V)
